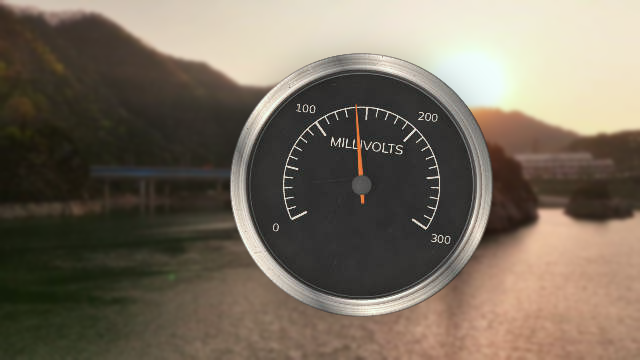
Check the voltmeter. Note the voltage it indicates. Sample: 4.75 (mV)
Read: 140 (mV)
